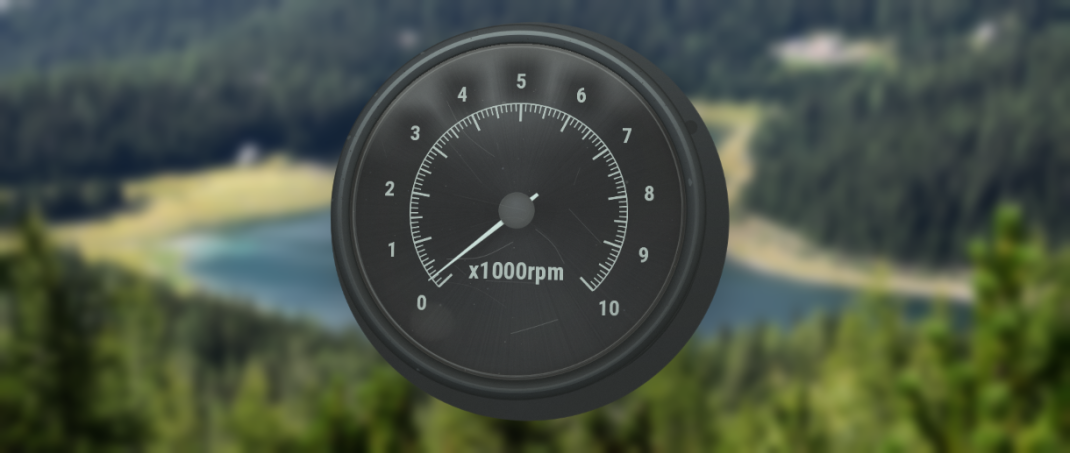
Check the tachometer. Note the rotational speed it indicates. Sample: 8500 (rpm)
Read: 200 (rpm)
